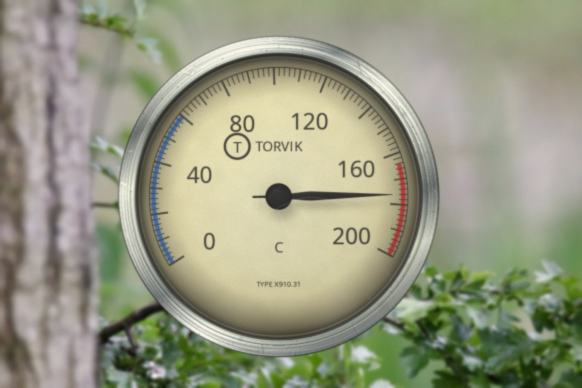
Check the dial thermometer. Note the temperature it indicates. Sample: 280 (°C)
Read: 176 (°C)
